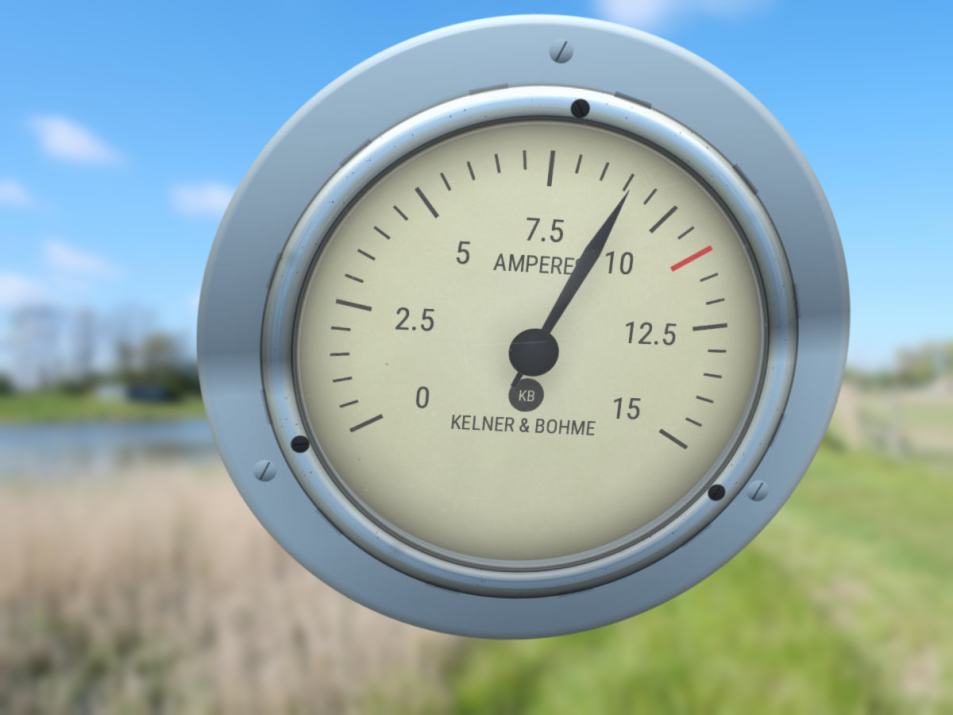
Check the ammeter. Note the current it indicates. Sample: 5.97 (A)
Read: 9 (A)
